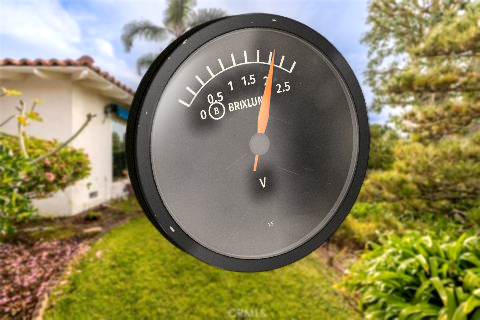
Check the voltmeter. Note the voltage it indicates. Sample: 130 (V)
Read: 2 (V)
